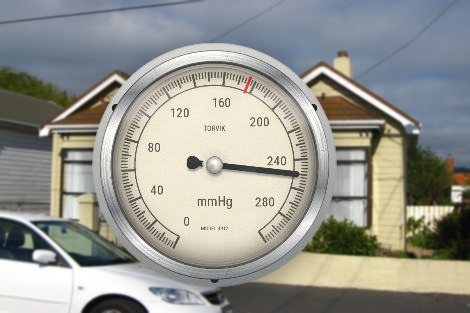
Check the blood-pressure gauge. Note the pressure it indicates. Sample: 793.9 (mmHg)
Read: 250 (mmHg)
